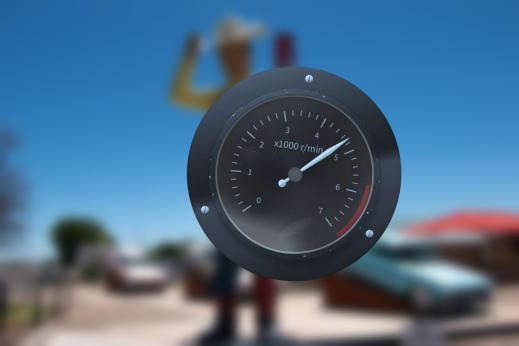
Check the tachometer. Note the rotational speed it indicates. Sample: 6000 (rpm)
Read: 4700 (rpm)
